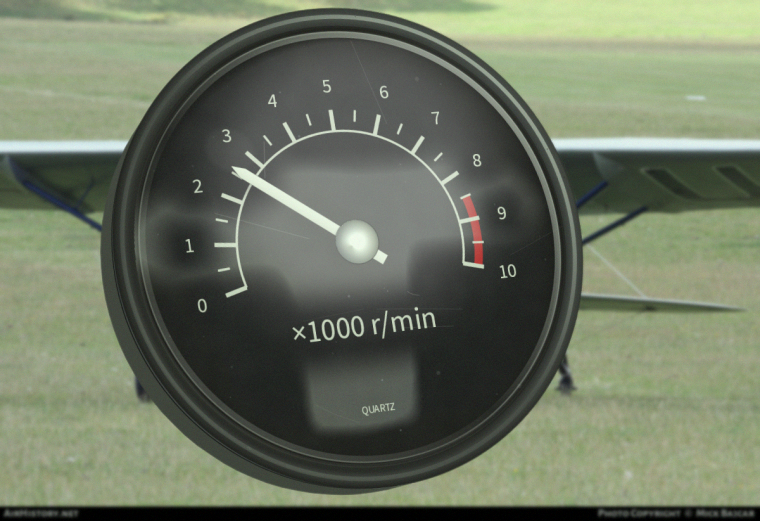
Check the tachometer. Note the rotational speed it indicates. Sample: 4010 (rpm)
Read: 2500 (rpm)
